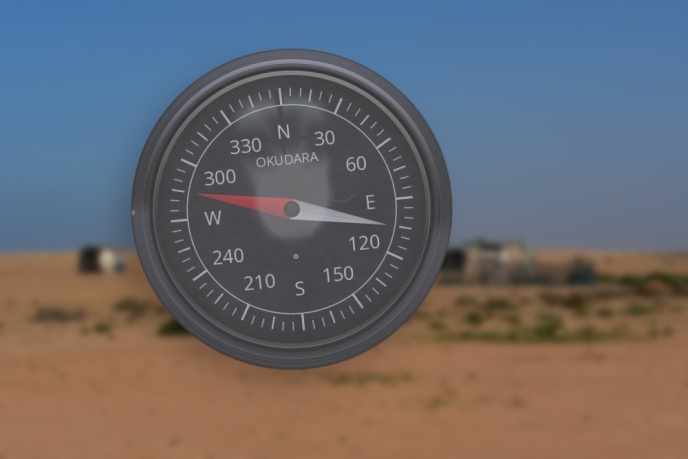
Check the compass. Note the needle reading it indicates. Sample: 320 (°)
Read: 285 (°)
